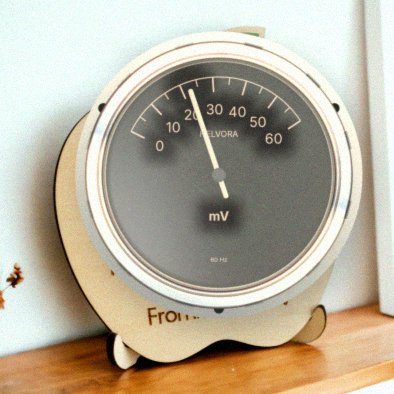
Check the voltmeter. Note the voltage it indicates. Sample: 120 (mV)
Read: 22.5 (mV)
